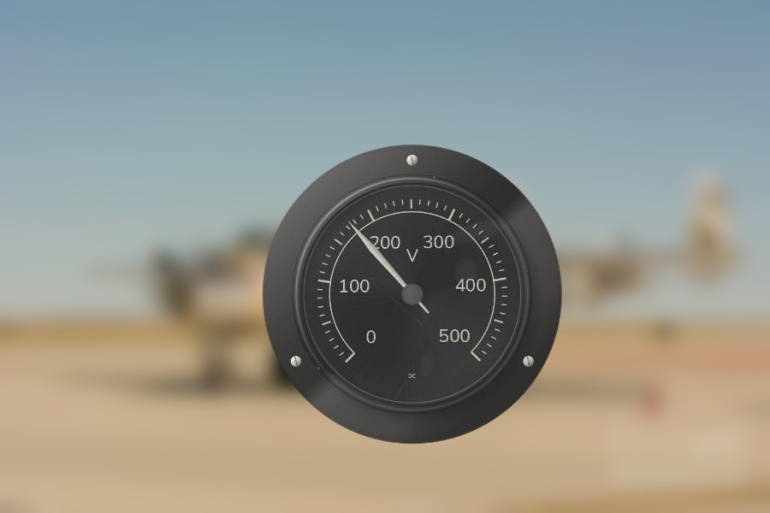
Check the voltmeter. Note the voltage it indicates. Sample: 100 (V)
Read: 175 (V)
